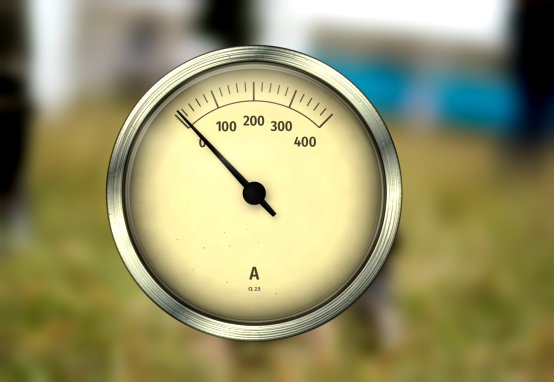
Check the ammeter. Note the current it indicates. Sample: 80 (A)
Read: 10 (A)
